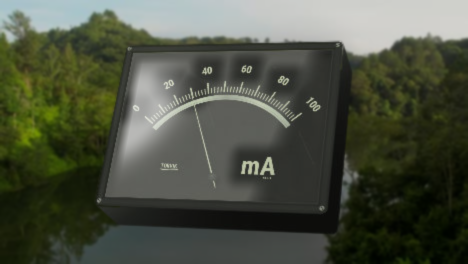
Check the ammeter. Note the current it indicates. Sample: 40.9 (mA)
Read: 30 (mA)
